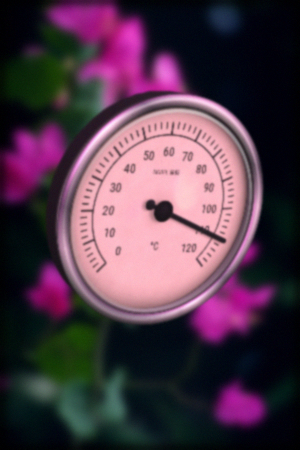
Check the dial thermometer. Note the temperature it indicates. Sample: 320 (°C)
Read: 110 (°C)
